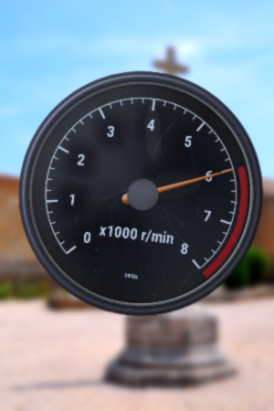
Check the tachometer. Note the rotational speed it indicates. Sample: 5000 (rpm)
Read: 6000 (rpm)
